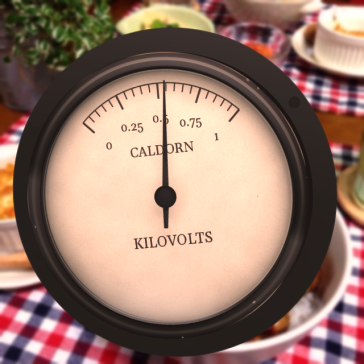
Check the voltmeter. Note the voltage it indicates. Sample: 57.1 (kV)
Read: 0.55 (kV)
